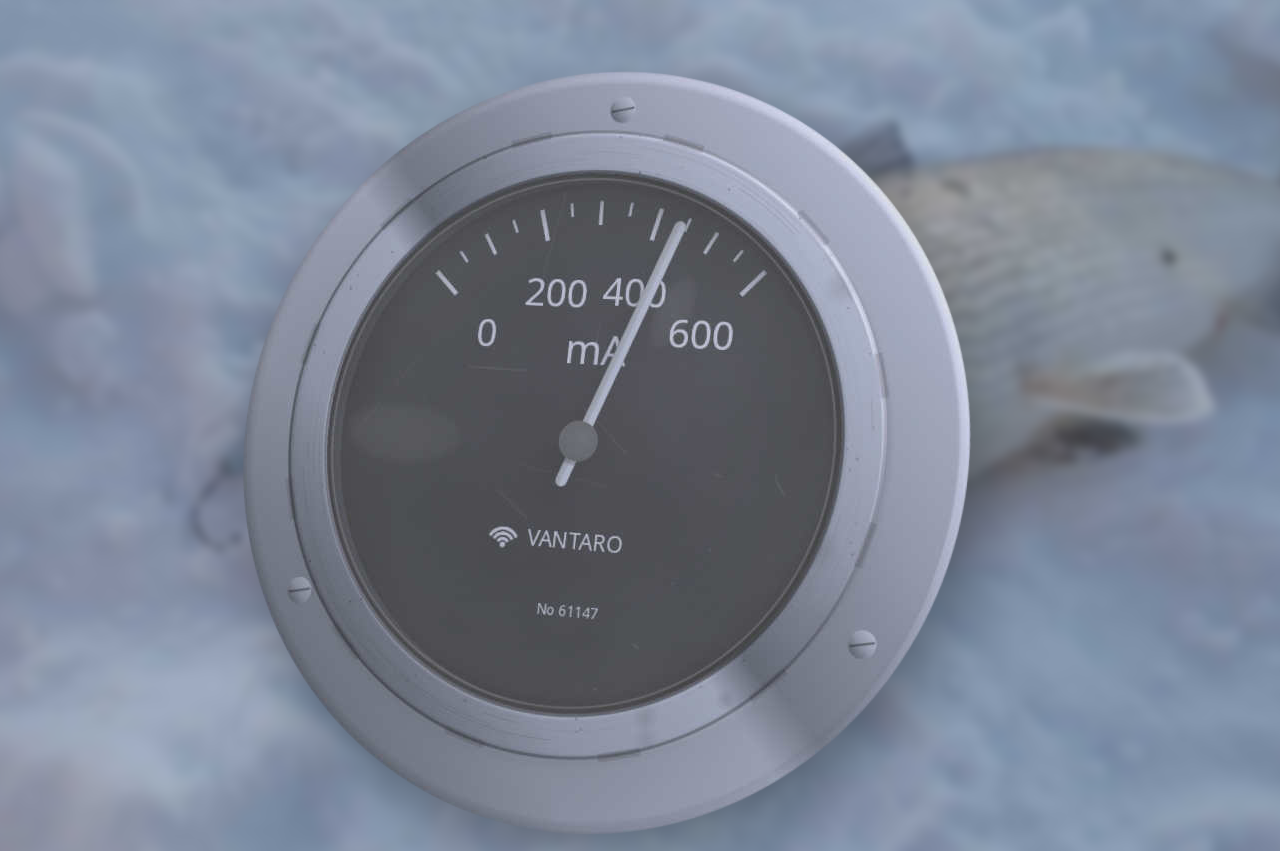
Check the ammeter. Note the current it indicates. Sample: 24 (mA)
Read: 450 (mA)
